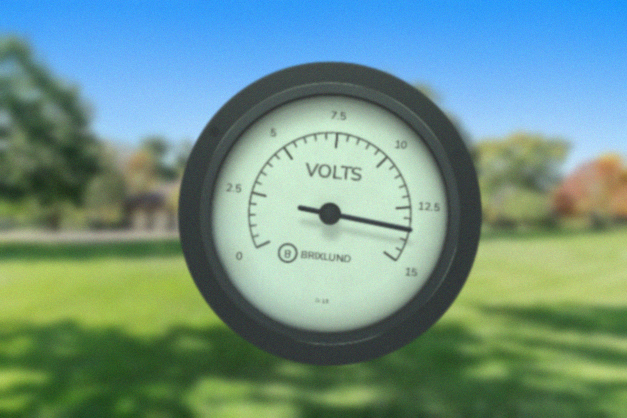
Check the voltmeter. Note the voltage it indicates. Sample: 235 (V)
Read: 13.5 (V)
